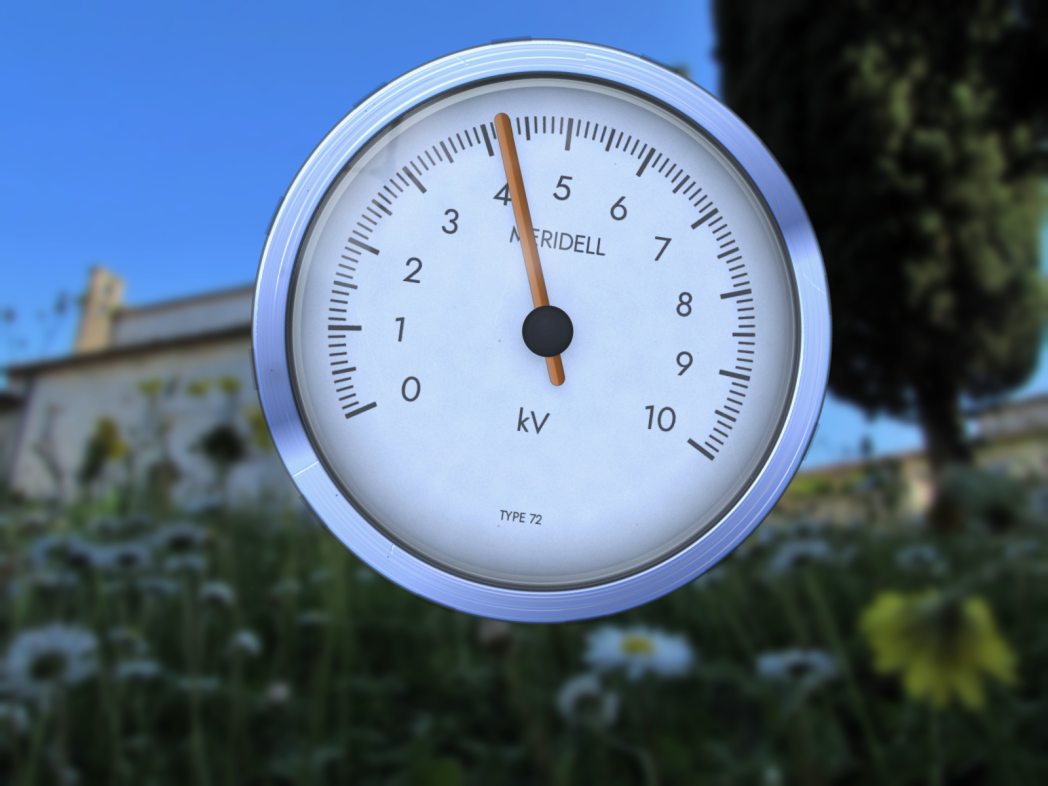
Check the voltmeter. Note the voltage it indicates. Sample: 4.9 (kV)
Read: 4.2 (kV)
